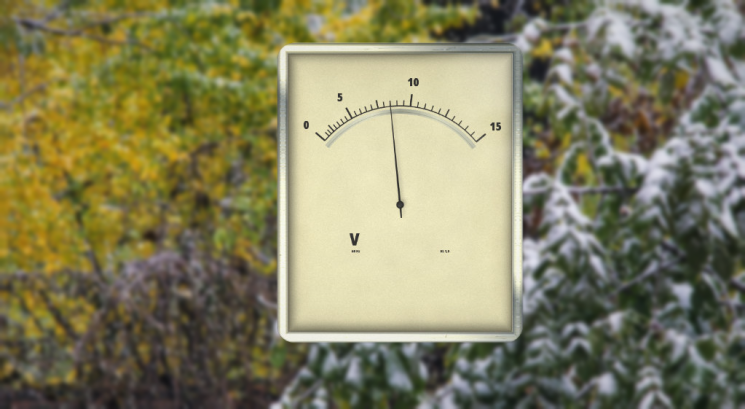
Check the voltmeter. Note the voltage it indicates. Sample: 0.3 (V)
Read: 8.5 (V)
